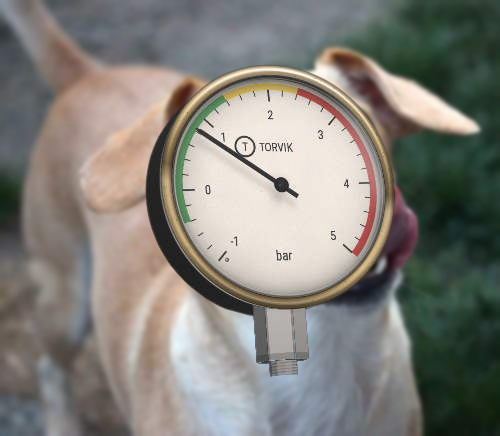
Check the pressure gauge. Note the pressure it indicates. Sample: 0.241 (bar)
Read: 0.8 (bar)
